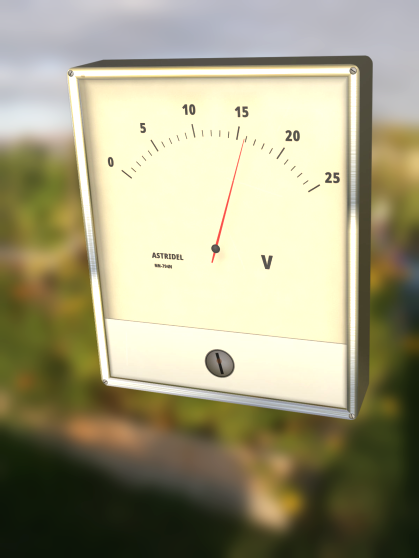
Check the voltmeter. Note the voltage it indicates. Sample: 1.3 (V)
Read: 16 (V)
